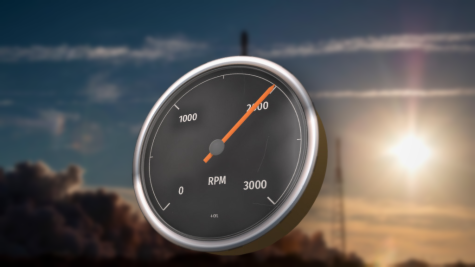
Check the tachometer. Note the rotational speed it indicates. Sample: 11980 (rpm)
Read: 2000 (rpm)
